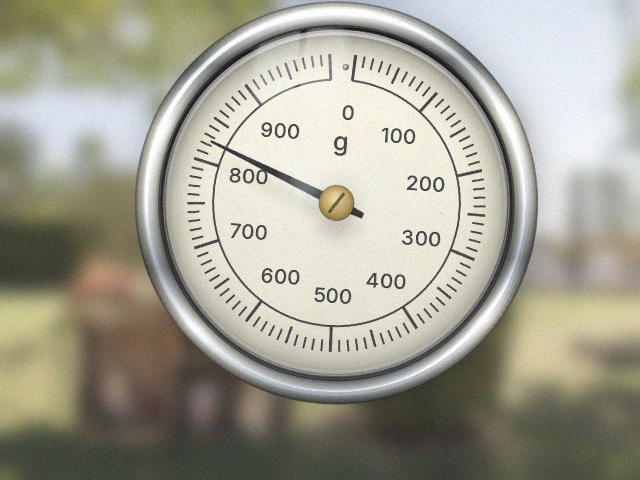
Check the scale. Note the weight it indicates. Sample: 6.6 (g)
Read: 825 (g)
